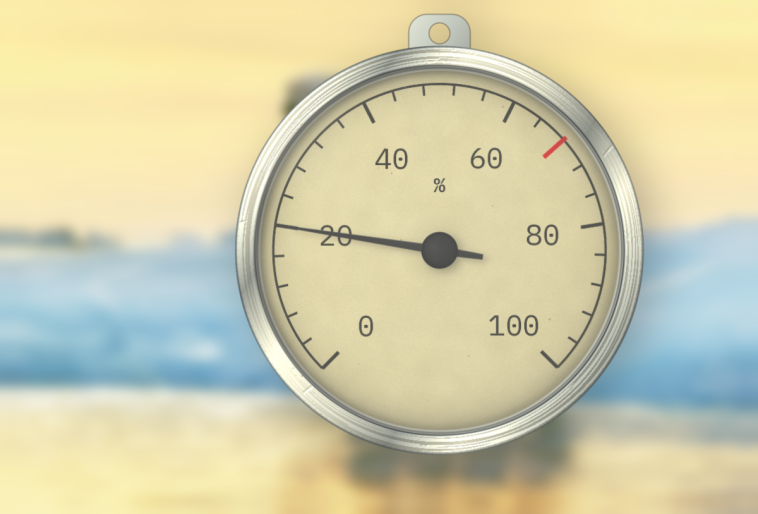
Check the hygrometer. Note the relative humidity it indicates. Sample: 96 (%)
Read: 20 (%)
